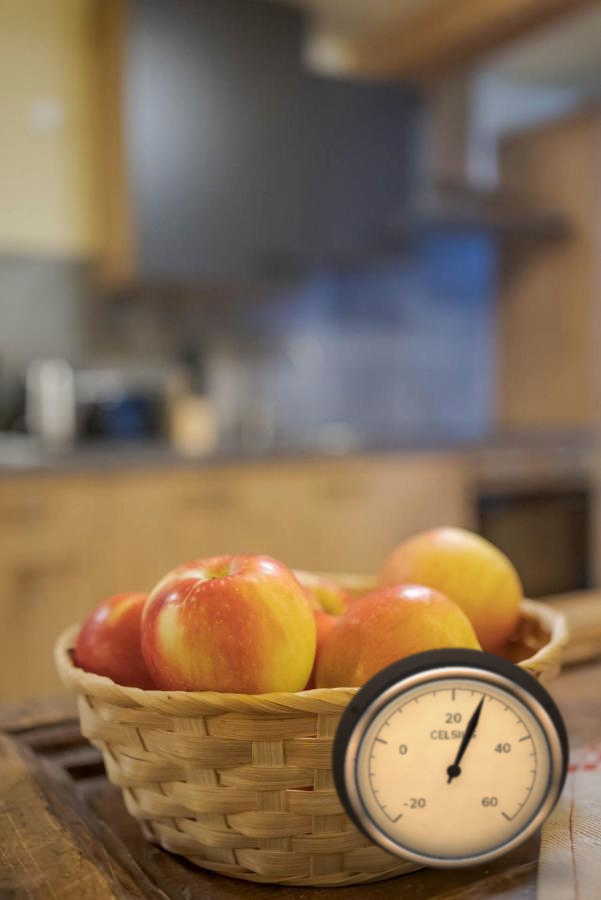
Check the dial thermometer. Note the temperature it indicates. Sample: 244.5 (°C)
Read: 26 (°C)
